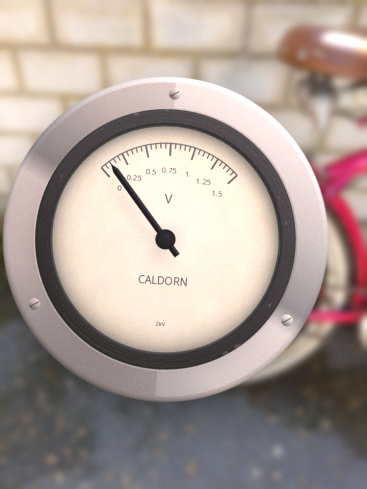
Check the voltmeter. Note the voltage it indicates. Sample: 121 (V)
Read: 0.1 (V)
